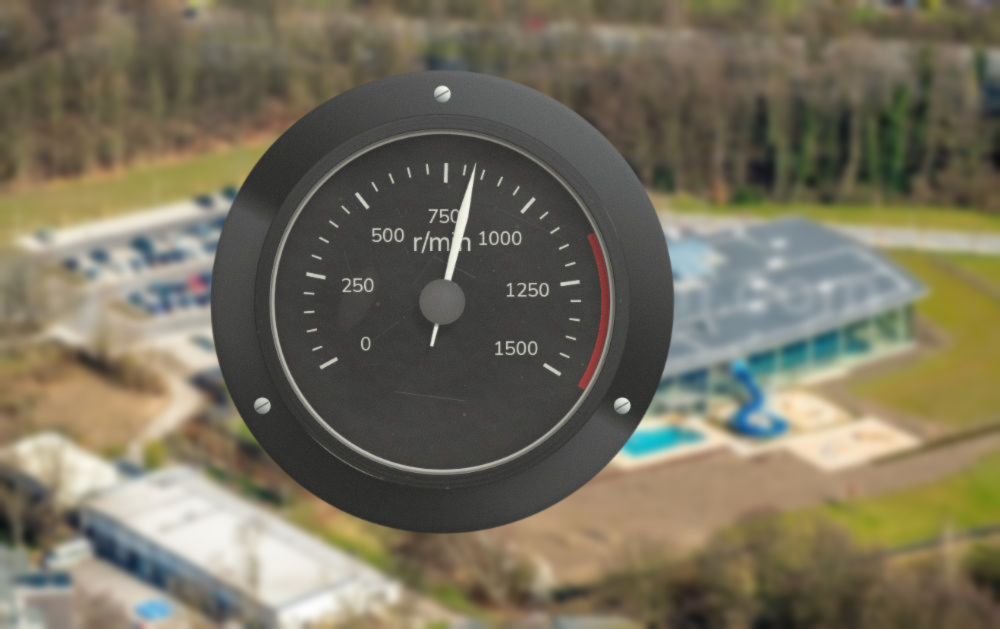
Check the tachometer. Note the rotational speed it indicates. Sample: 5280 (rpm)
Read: 825 (rpm)
